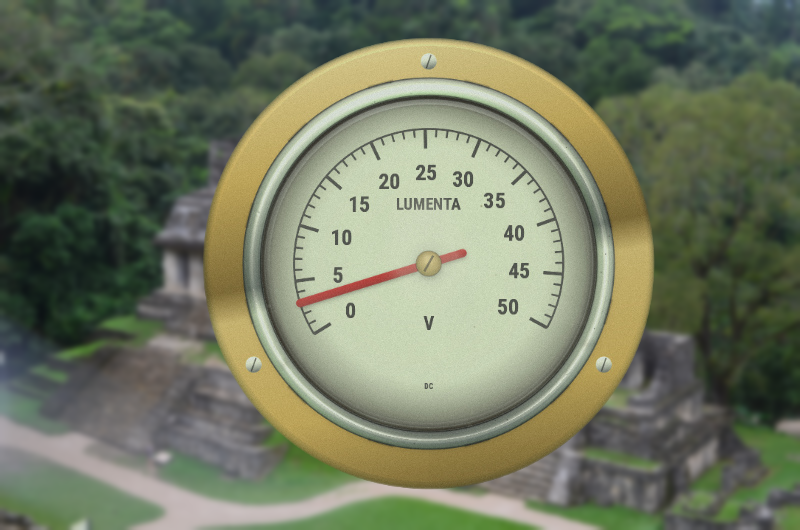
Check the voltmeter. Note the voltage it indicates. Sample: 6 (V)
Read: 3 (V)
